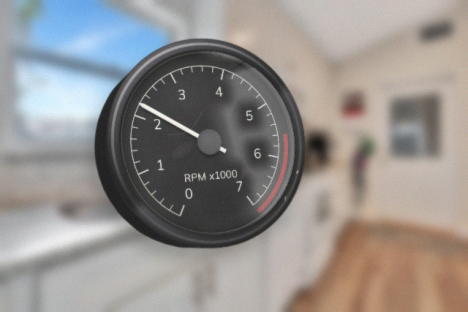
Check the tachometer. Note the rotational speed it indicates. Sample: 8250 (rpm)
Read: 2200 (rpm)
